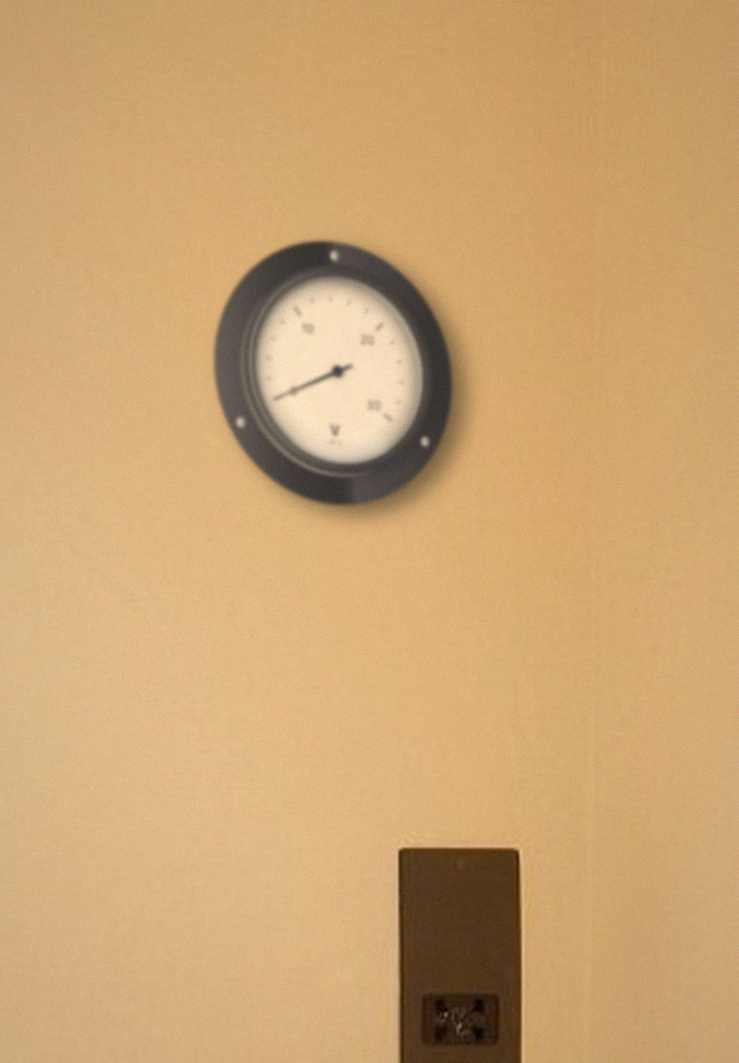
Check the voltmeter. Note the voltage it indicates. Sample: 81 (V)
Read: 0 (V)
